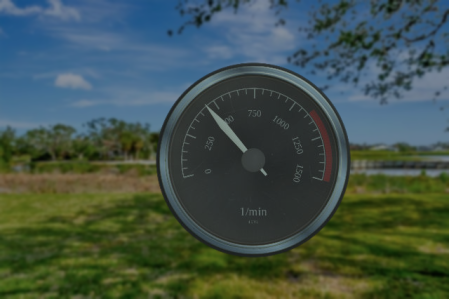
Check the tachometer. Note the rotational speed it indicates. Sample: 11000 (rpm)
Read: 450 (rpm)
